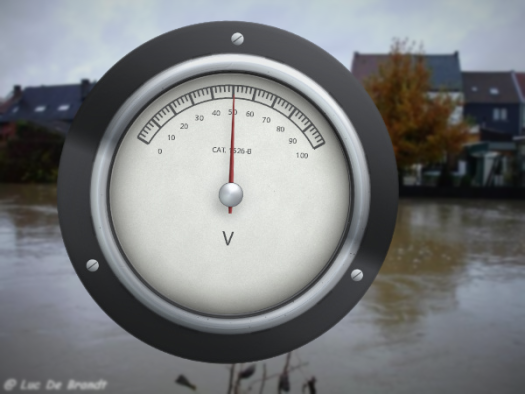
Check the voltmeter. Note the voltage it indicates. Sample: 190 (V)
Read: 50 (V)
